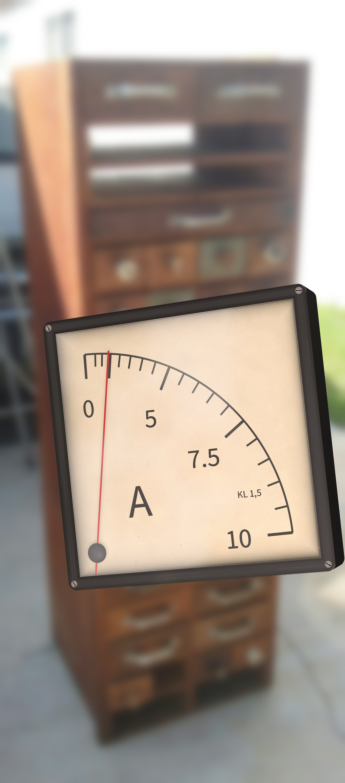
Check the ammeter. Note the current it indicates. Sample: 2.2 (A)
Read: 2.5 (A)
